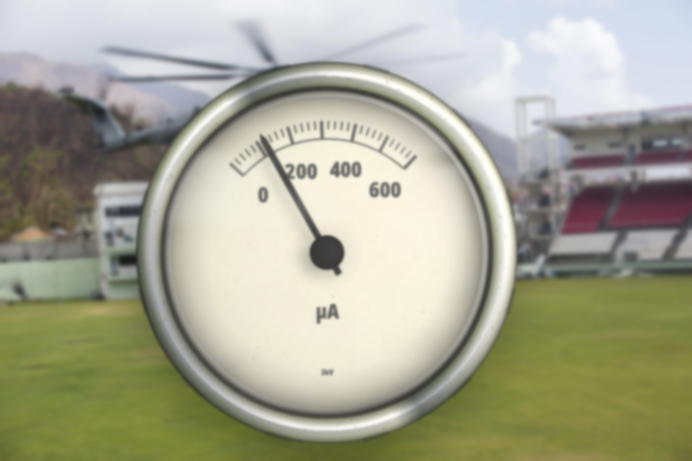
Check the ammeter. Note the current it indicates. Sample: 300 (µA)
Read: 120 (µA)
